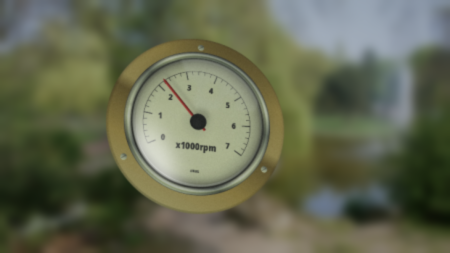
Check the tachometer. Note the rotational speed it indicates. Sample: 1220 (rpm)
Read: 2200 (rpm)
